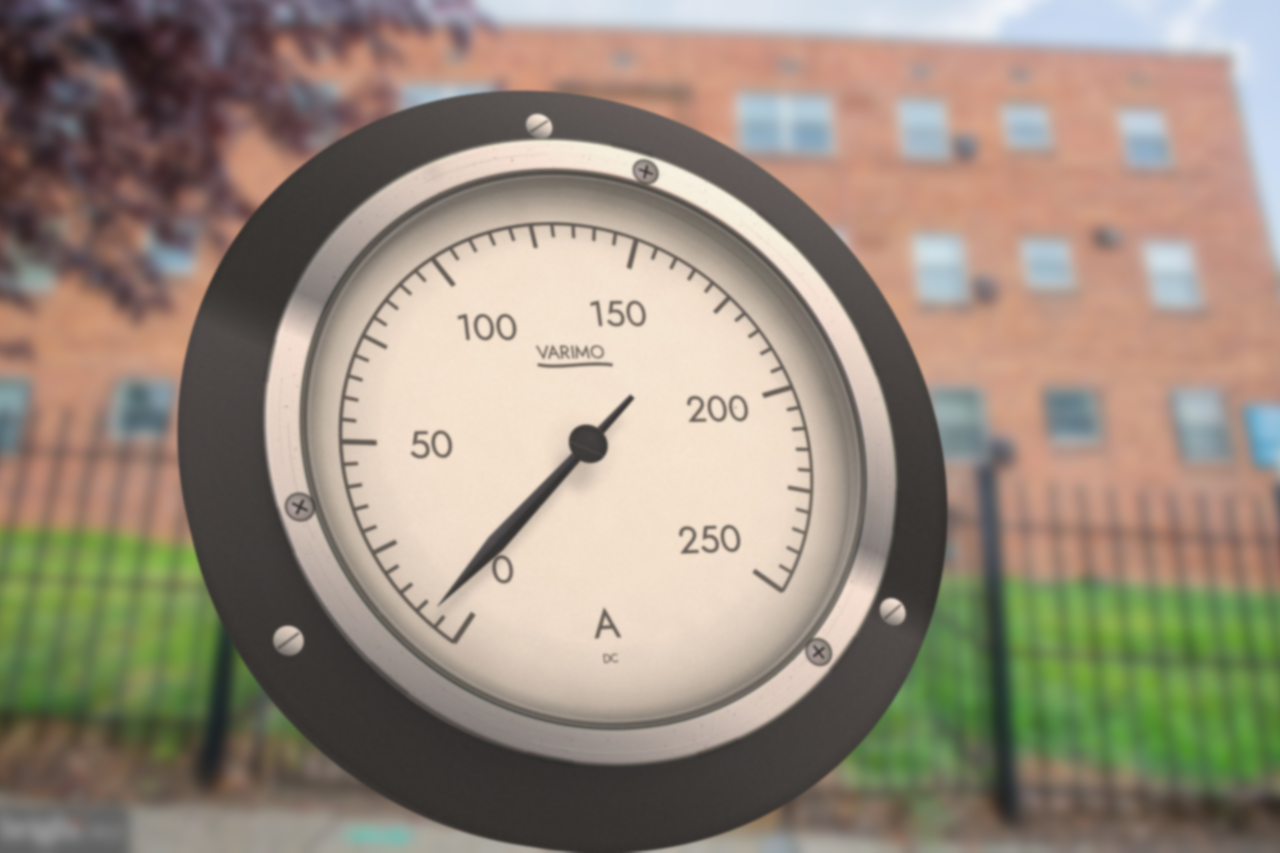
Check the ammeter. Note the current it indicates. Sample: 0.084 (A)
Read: 7.5 (A)
